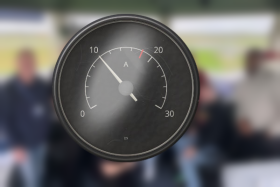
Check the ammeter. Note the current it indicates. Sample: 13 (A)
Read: 10 (A)
